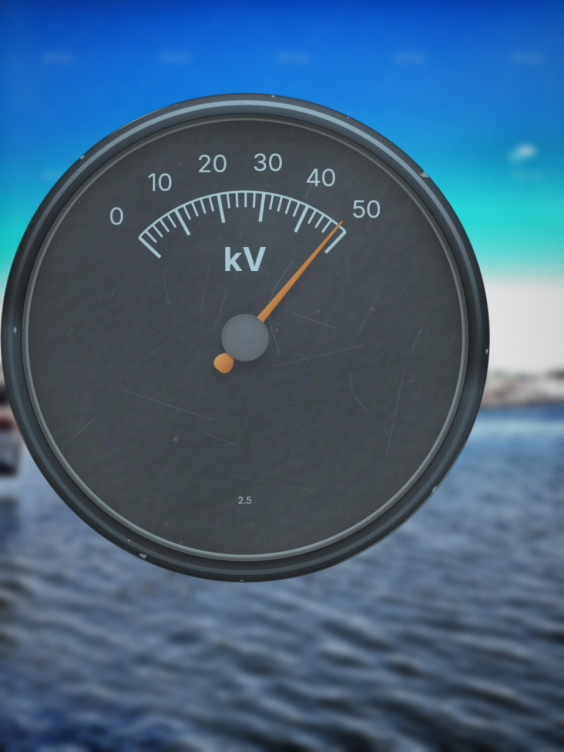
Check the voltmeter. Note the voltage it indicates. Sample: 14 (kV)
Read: 48 (kV)
